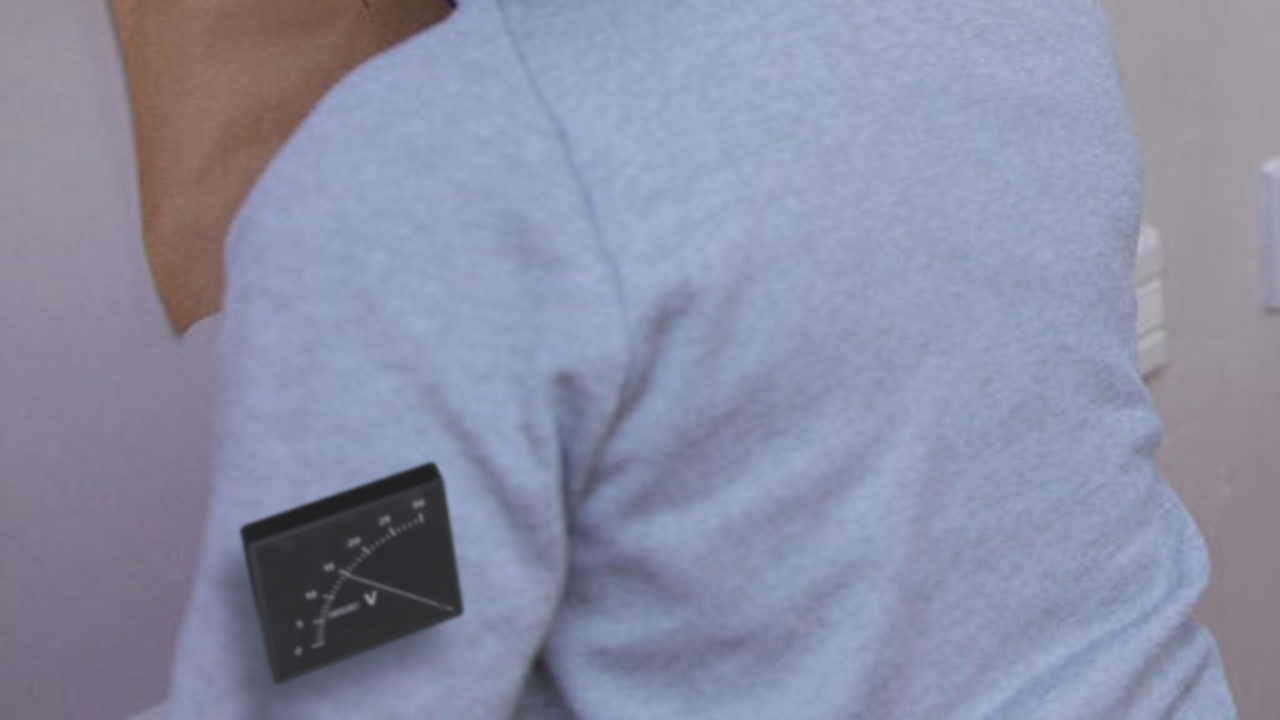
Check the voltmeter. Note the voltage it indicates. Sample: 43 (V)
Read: 15 (V)
